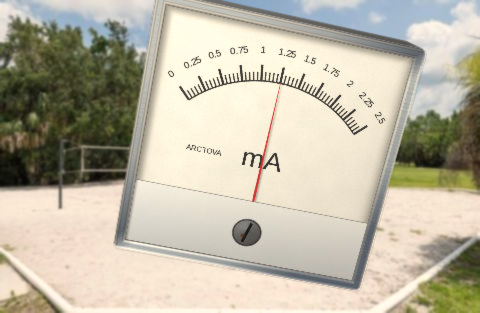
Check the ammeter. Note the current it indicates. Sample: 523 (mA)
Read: 1.25 (mA)
